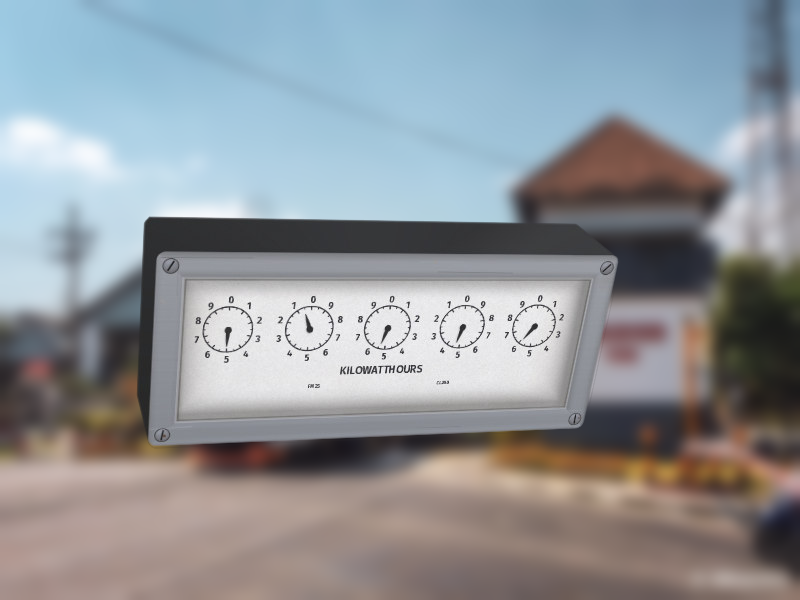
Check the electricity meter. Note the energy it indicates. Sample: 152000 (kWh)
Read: 50546 (kWh)
